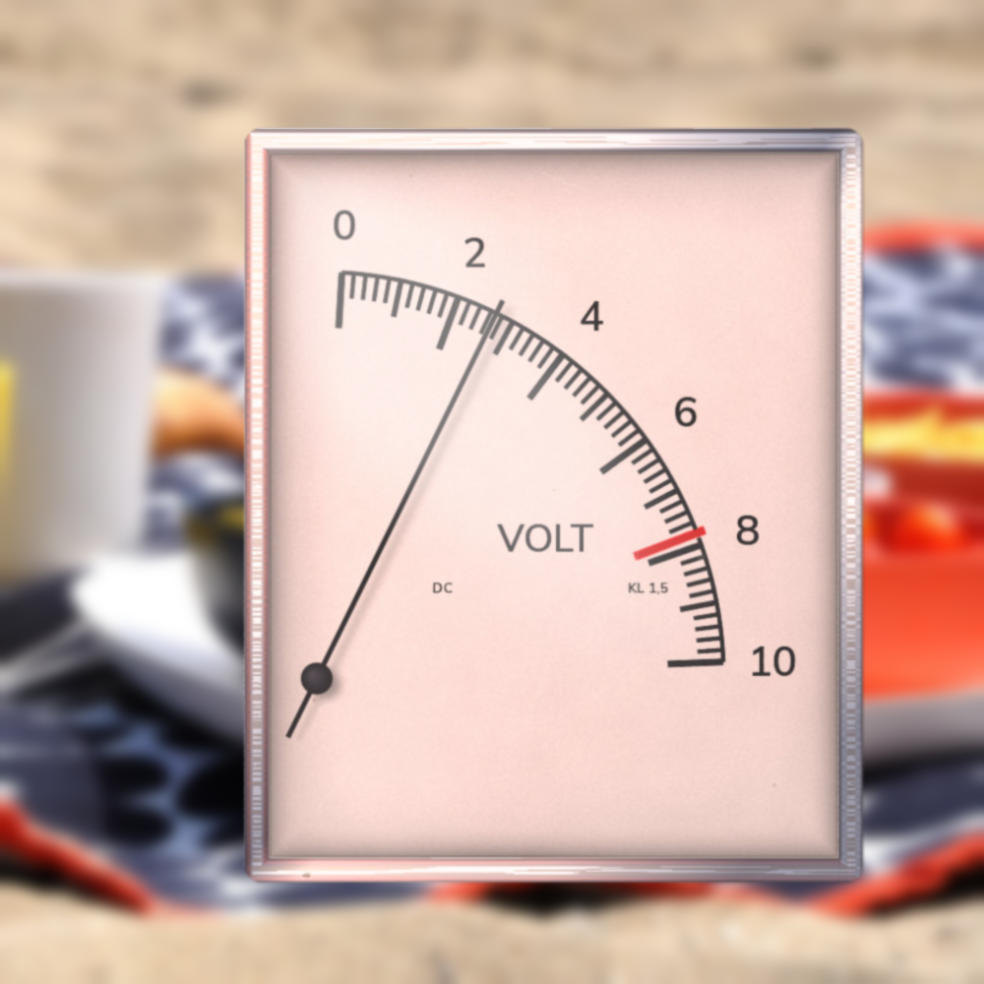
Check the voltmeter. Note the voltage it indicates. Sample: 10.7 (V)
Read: 2.7 (V)
